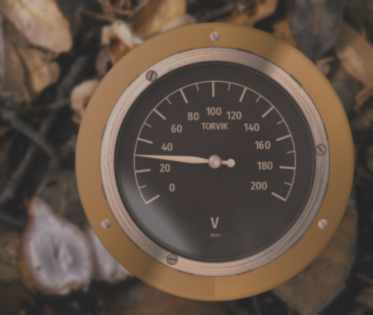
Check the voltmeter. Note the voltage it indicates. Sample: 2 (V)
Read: 30 (V)
